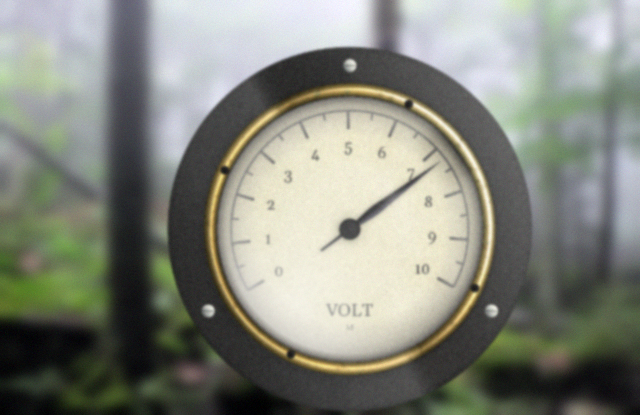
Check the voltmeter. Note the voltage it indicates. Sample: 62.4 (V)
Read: 7.25 (V)
